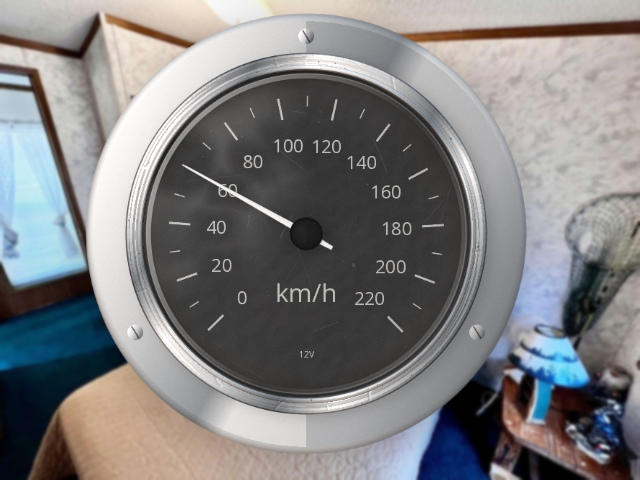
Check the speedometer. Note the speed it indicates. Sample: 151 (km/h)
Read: 60 (km/h)
